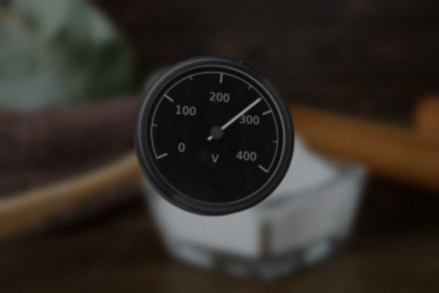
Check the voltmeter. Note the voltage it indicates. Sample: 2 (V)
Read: 275 (V)
